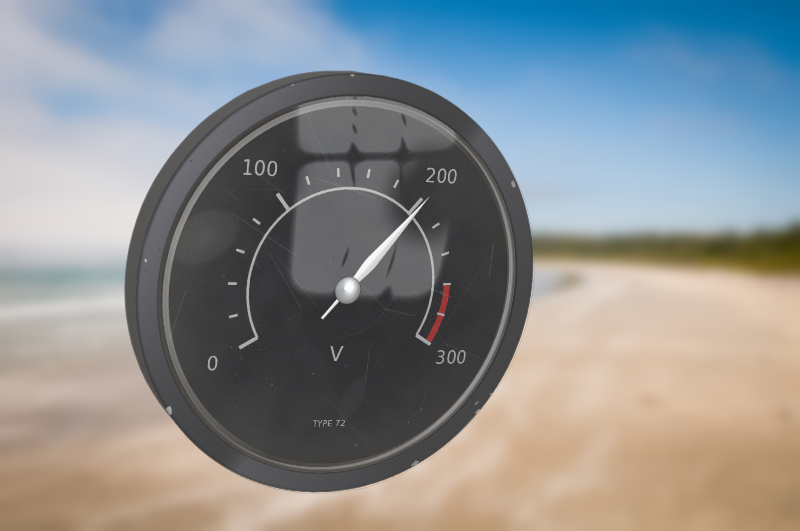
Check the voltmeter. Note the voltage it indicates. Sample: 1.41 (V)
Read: 200 (V)
